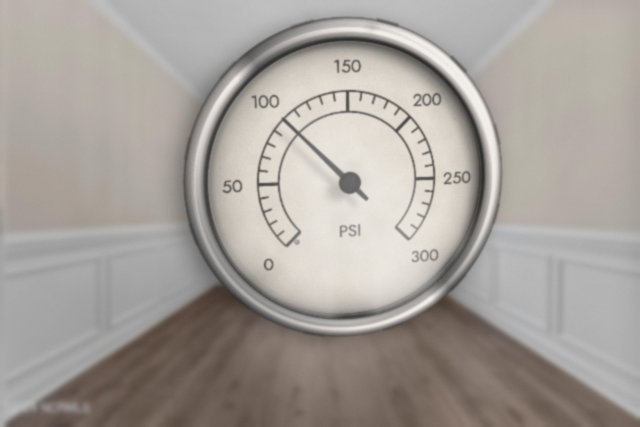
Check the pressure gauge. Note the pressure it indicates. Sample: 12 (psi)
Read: 100 (psi)
